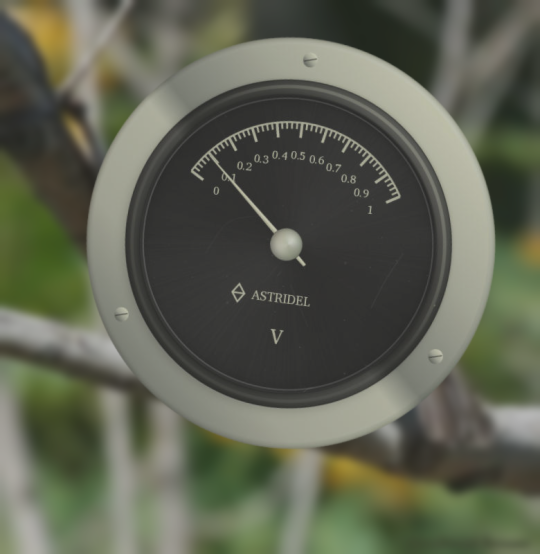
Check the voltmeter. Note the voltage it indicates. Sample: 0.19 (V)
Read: 0.1 (V)
